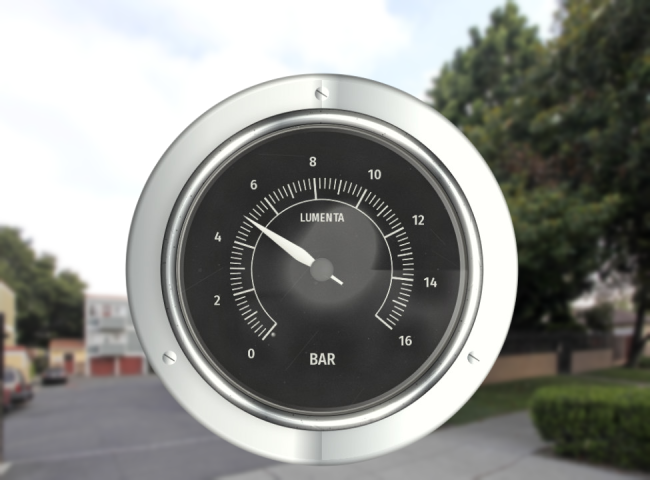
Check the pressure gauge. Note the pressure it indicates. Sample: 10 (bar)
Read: 5 (bar)
